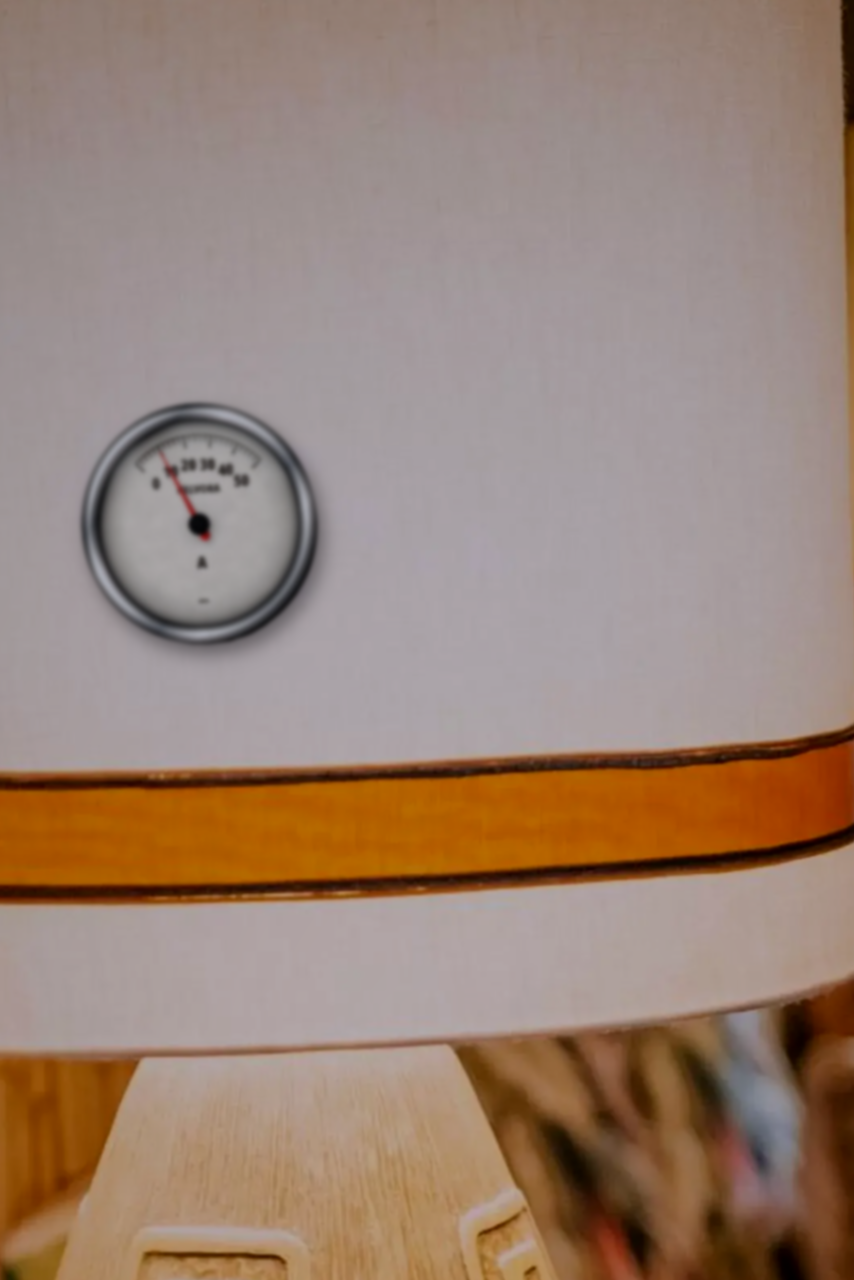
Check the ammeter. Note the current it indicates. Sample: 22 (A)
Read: 10 (A)
